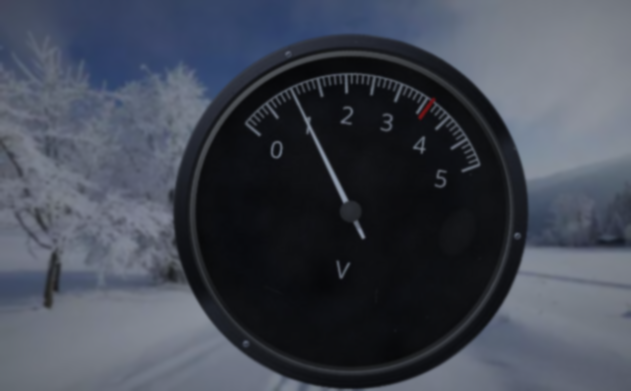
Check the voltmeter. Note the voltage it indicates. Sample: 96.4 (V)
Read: 1 (V)
